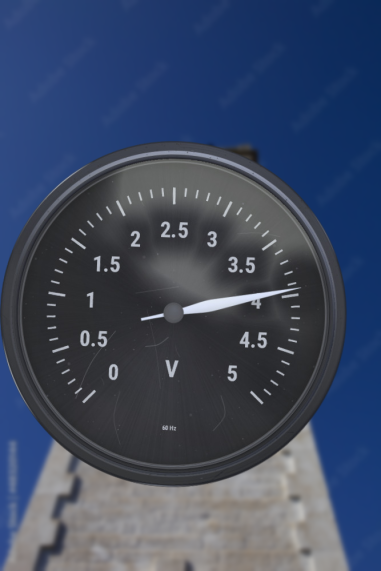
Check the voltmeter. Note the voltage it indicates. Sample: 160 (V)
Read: 3.95 (V)
